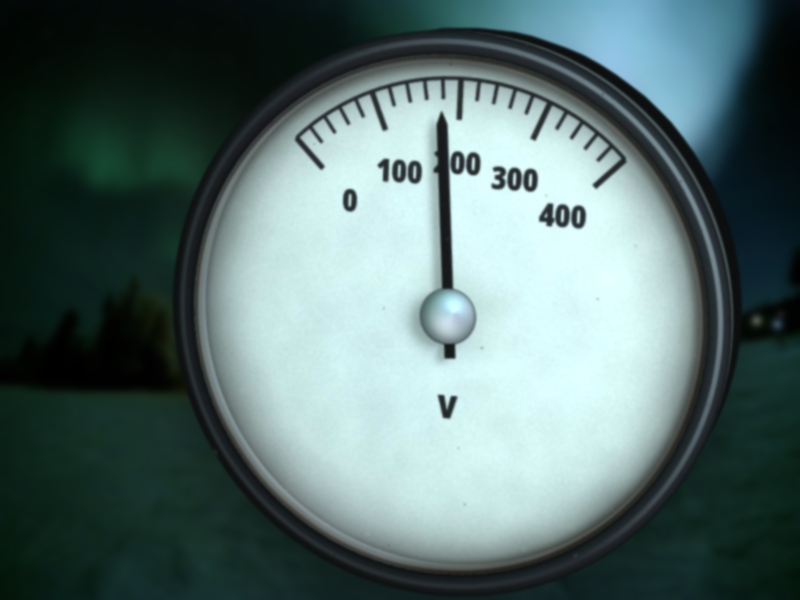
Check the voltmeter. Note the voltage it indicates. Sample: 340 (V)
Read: 180 (V)
